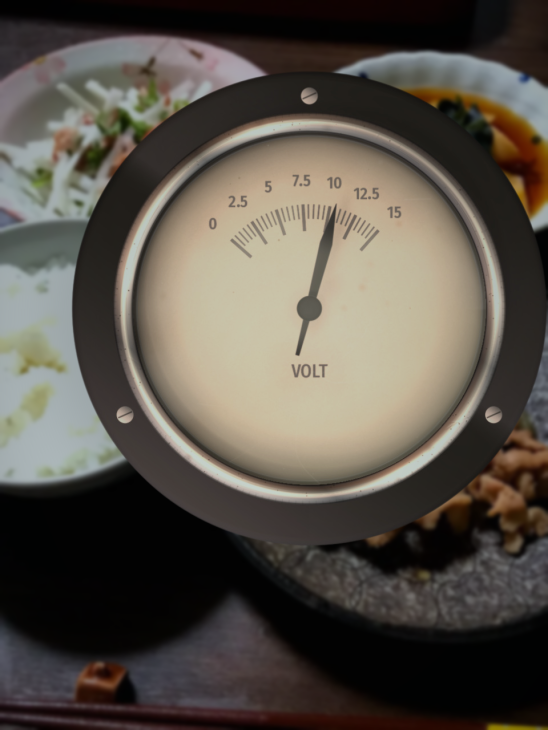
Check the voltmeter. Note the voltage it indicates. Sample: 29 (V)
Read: 10.5 (V)
